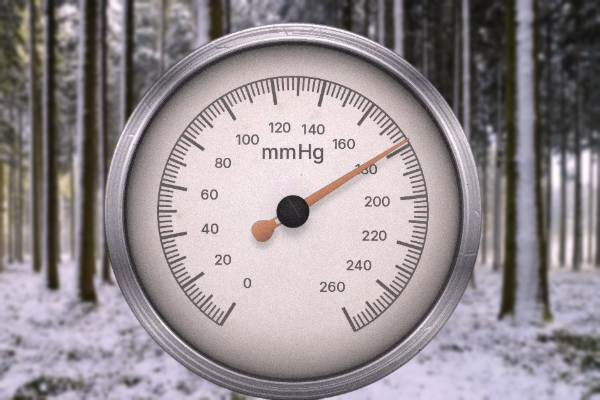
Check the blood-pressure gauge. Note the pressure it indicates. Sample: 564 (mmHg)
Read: 178 (mmHg)
